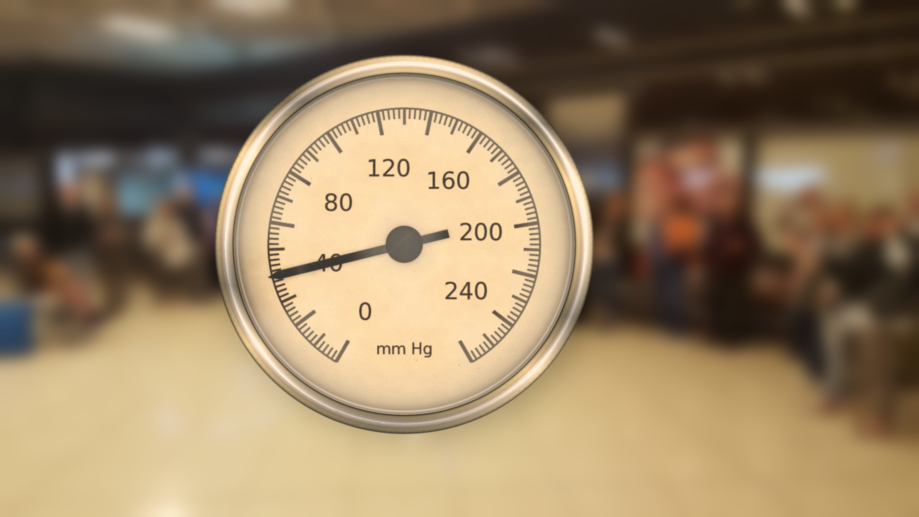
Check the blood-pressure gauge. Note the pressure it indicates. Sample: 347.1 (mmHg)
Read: 40 (mmHg)
